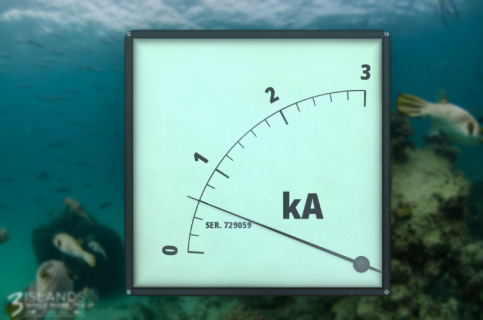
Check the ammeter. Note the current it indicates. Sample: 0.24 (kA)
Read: 0.6 (kA)
